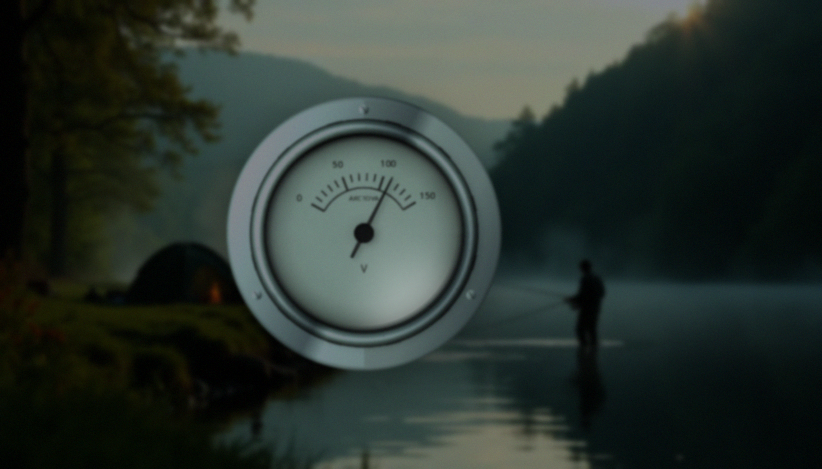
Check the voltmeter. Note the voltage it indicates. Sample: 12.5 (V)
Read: 110 (V)
